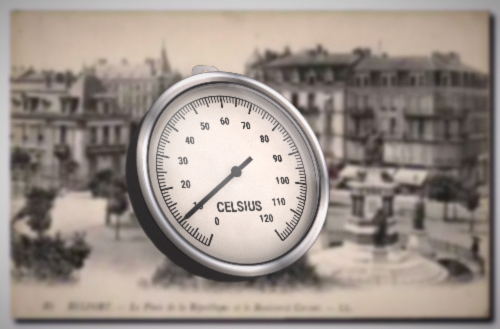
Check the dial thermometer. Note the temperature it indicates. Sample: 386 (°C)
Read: 10 (°C)
